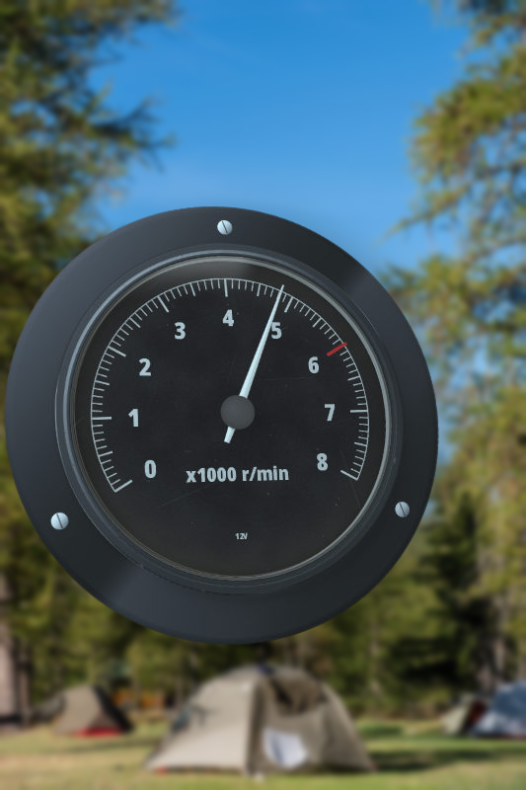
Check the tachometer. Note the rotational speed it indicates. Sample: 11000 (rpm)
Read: 4800 (rpm)
